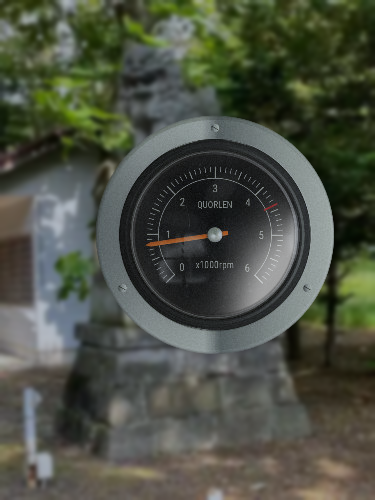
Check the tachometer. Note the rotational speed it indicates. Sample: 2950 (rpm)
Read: 800 (rpm)
